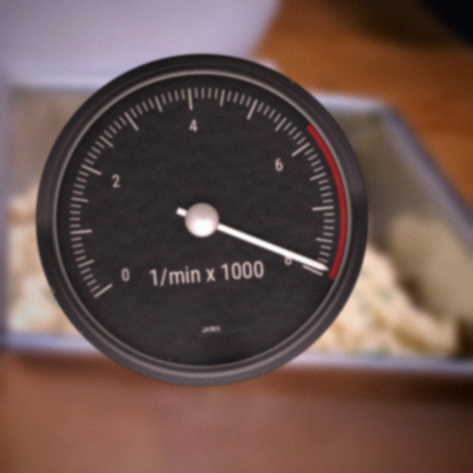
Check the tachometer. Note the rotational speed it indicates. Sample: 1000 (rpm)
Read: 7900 (rpm)
